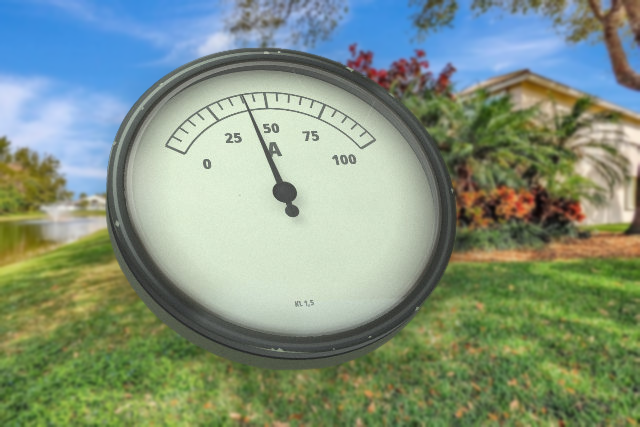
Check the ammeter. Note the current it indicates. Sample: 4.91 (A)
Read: 40 (A)
